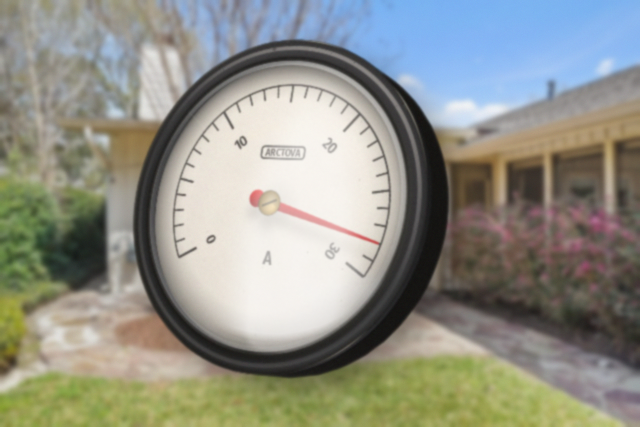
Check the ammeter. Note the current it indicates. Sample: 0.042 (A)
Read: 28 (A)
